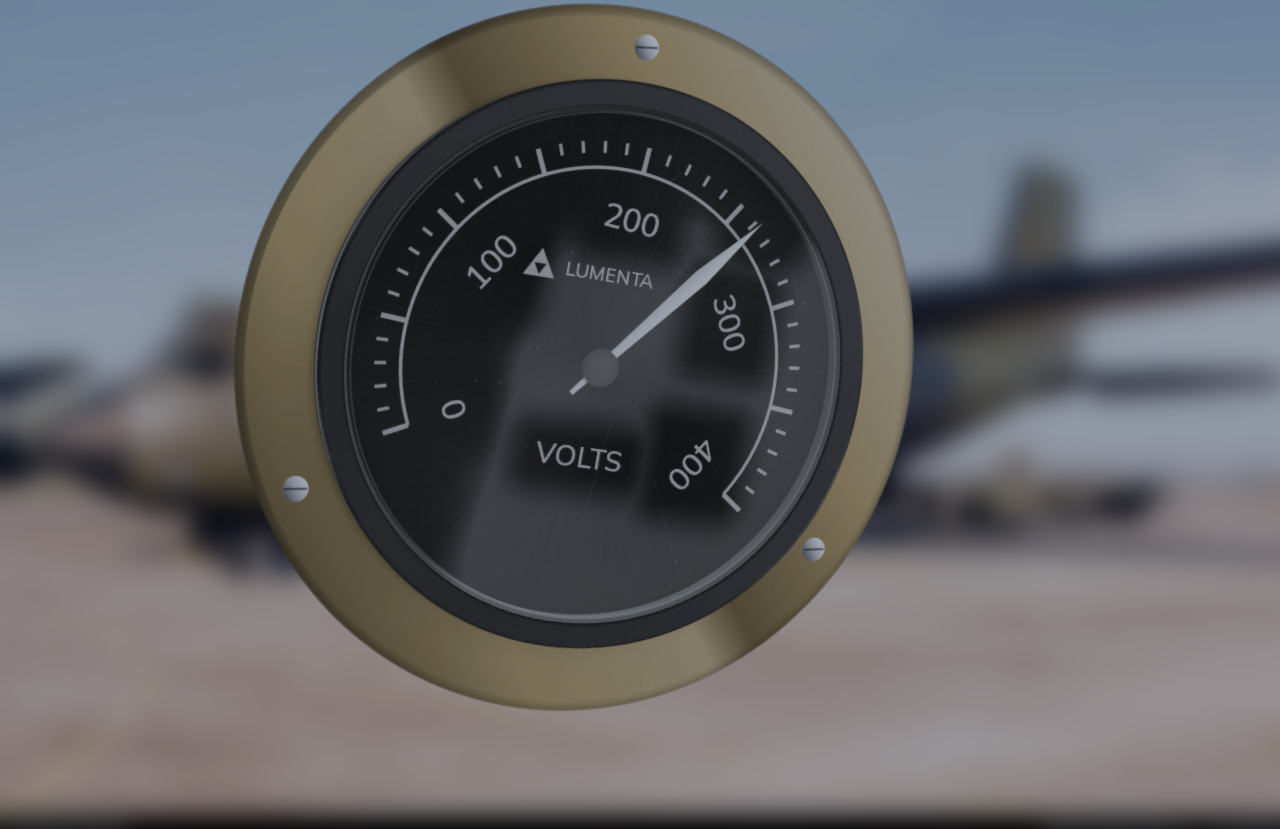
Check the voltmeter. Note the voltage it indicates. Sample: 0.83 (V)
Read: 260 (V)
